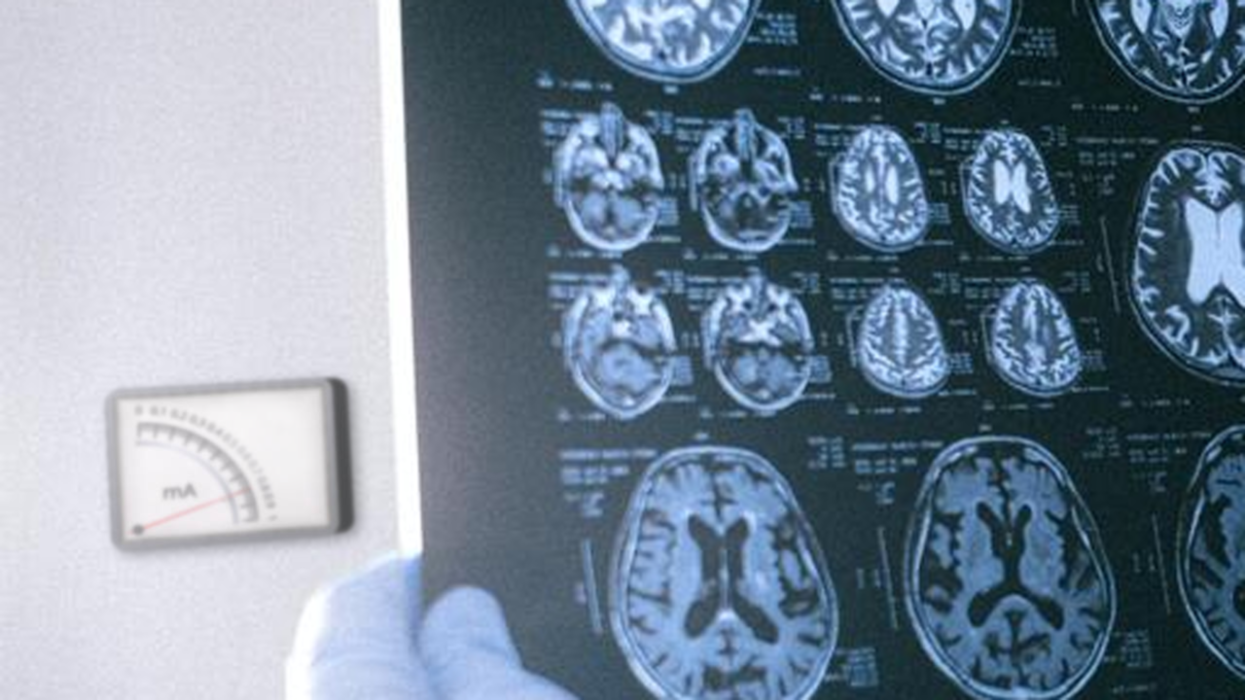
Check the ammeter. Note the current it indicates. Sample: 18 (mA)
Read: 0.8 (mA)
